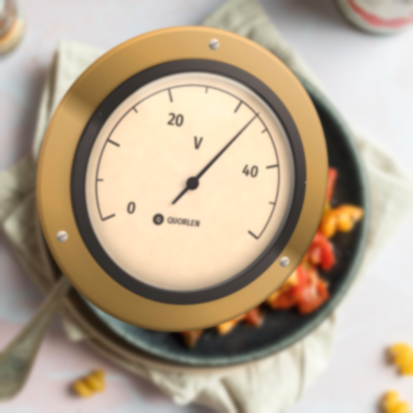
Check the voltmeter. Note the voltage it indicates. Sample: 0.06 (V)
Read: 32.5 (V)
